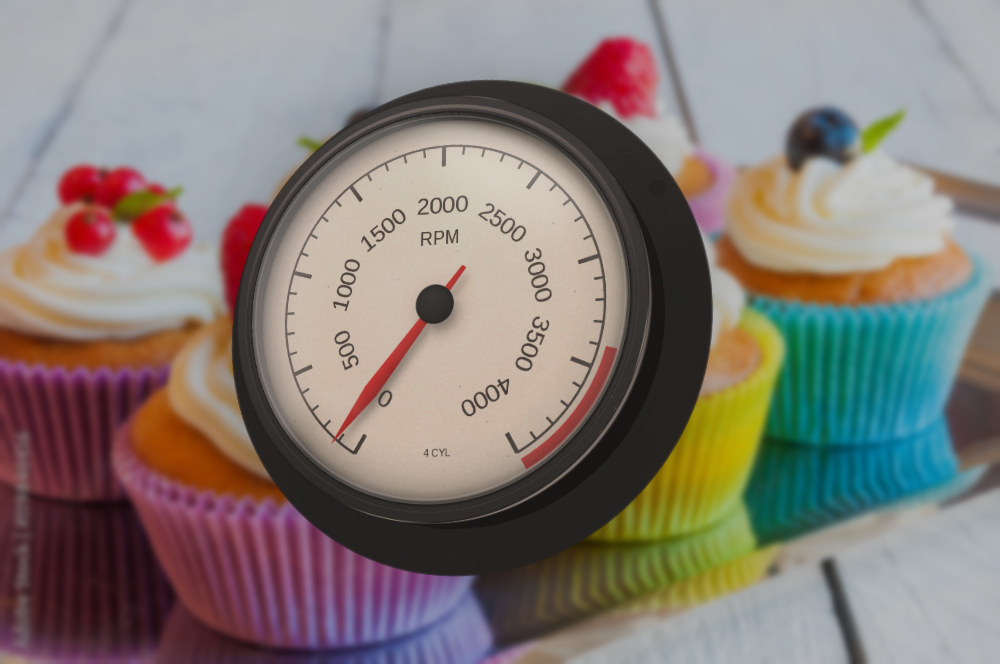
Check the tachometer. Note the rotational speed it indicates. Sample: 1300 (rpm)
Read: 100 (rpm)
